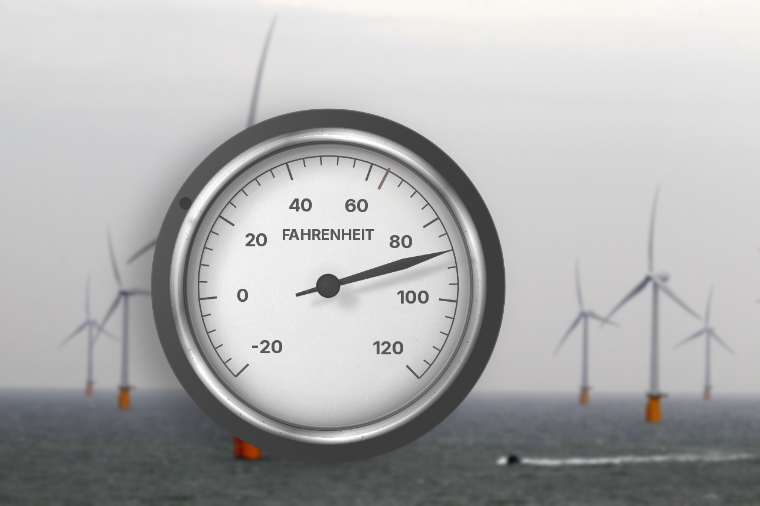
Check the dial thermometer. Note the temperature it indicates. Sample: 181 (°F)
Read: 88 (°F)
